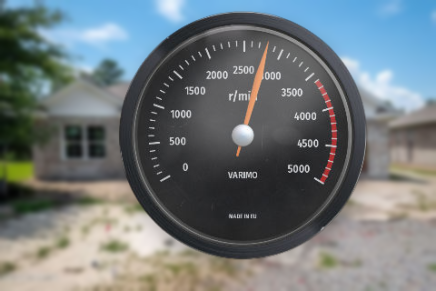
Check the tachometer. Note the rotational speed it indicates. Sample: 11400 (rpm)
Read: 2800 (rpm)
